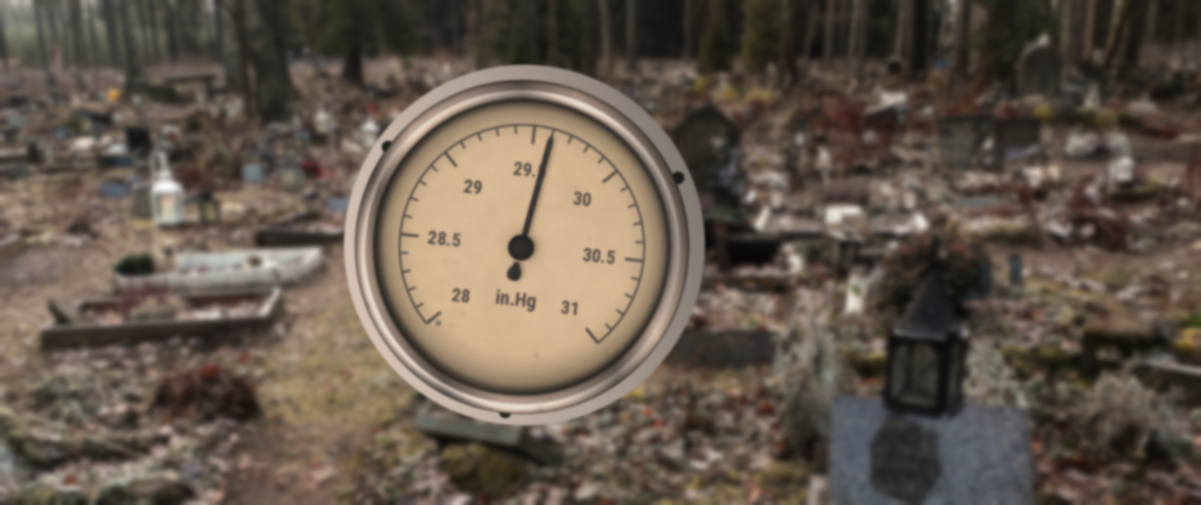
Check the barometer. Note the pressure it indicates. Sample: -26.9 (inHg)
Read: 29.6 (inHg)
